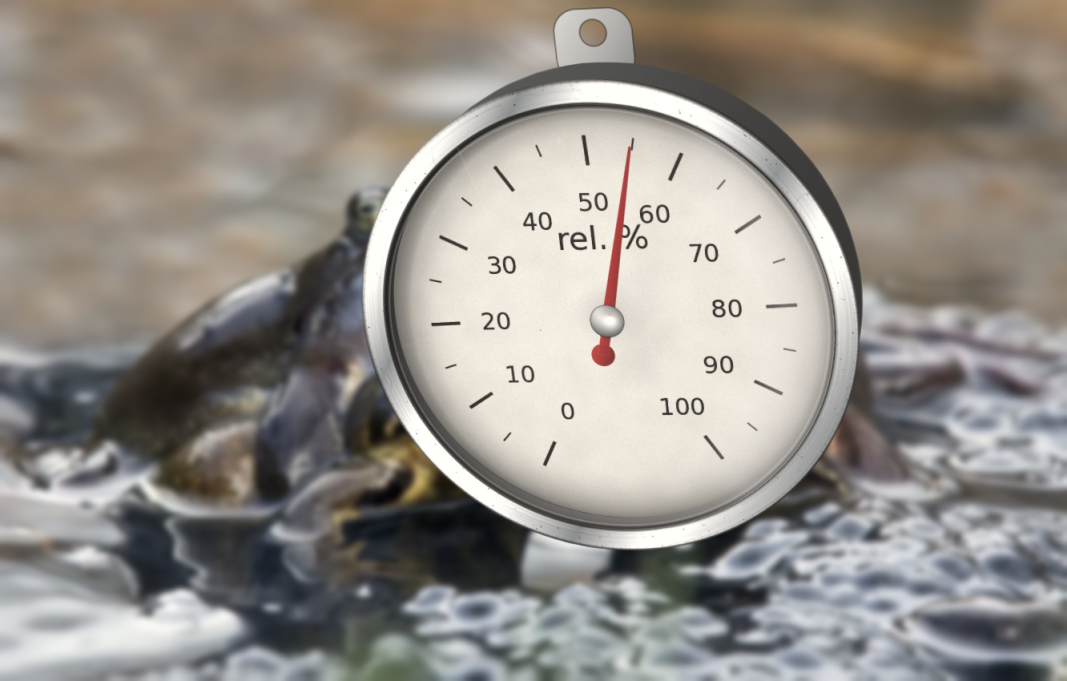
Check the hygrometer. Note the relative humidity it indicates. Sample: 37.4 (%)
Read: 55 (%)
